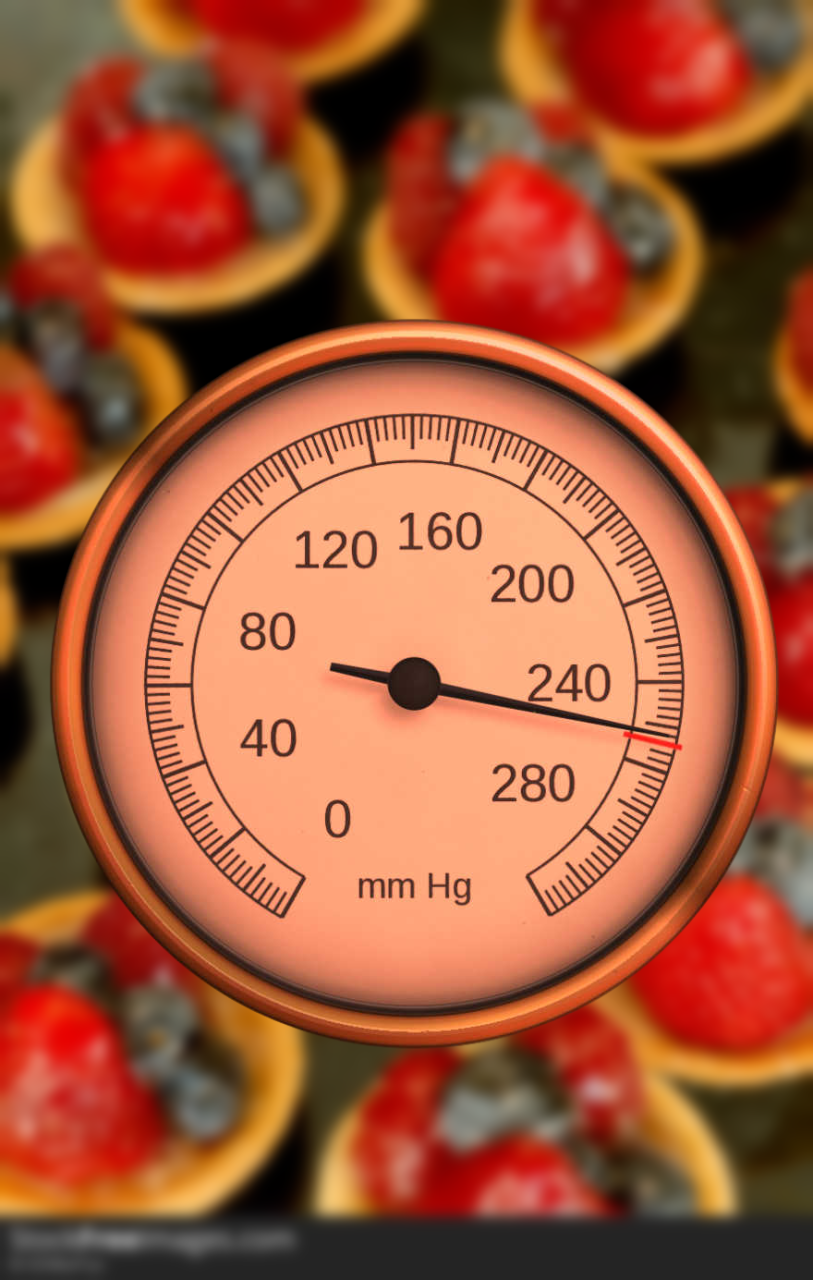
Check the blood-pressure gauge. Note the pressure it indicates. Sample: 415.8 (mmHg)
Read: 252 (mmHg)
